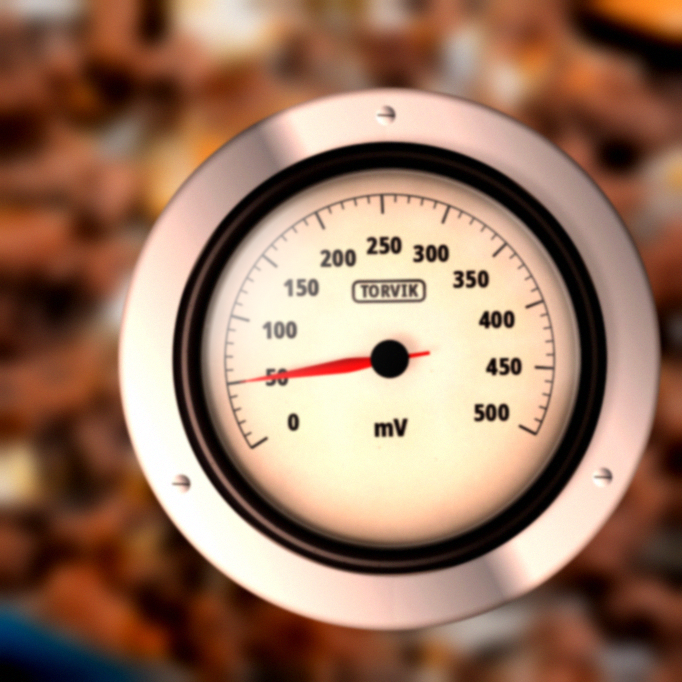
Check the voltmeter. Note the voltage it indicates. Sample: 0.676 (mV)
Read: 50 (mV)
